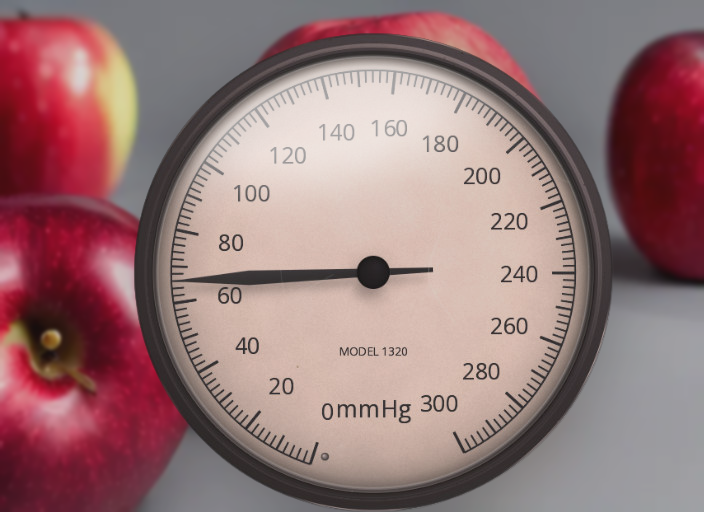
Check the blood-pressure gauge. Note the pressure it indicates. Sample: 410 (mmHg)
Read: 66 (mmHg)
